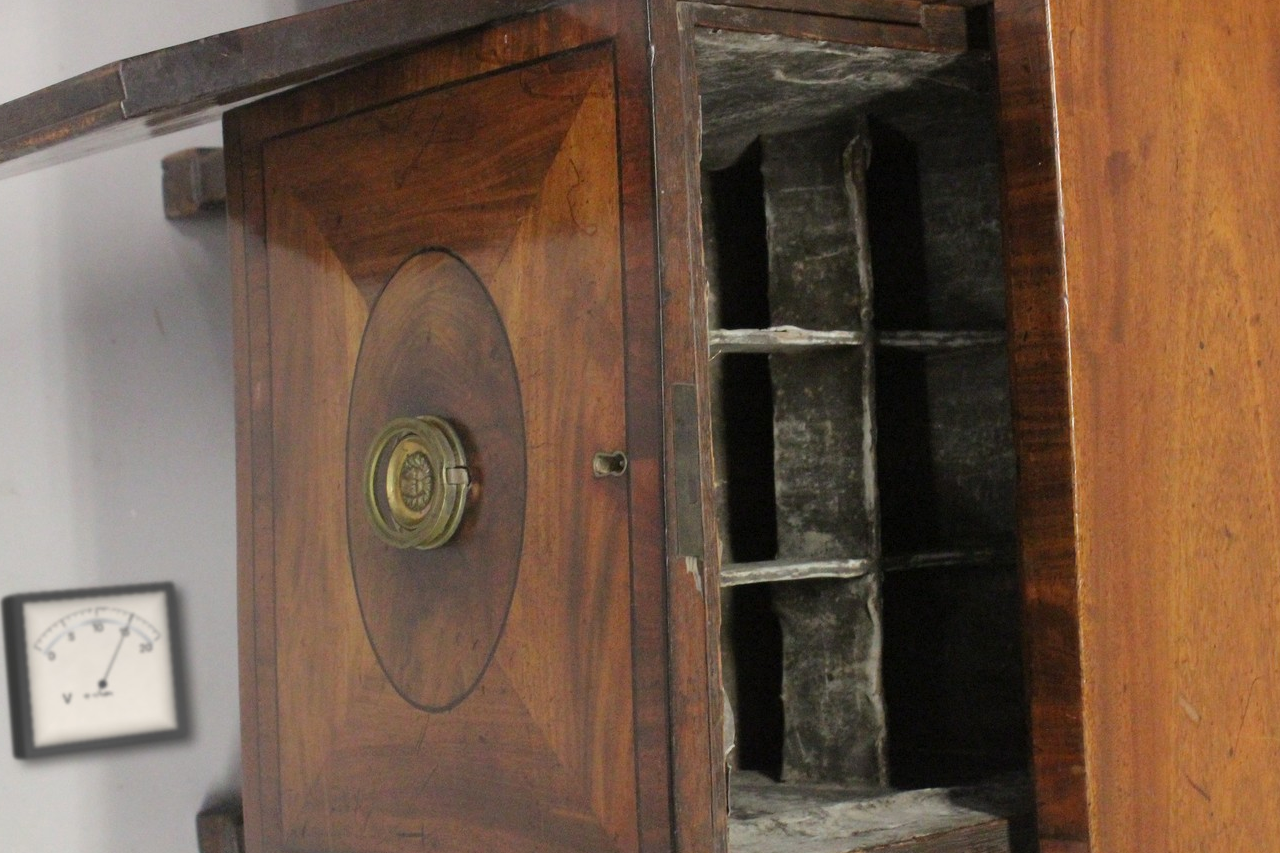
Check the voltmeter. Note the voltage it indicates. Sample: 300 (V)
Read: 15 (V)
